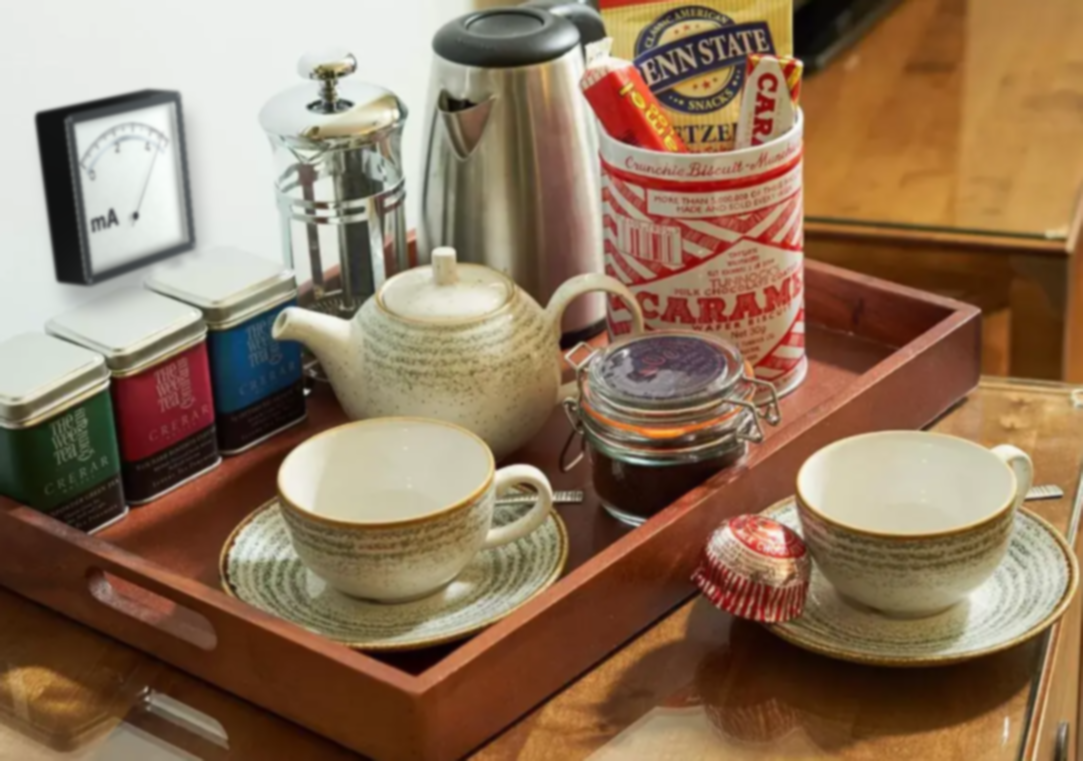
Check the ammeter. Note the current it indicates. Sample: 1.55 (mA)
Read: 4.5 (mA)
